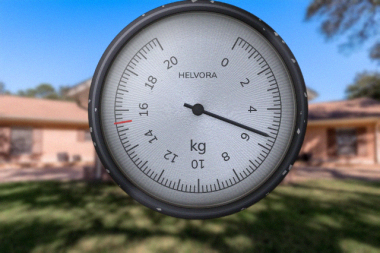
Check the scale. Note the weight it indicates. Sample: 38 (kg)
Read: 5.4 (kg)
